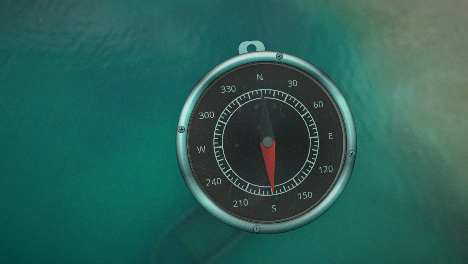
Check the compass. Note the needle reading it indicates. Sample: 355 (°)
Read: 180 (°)
